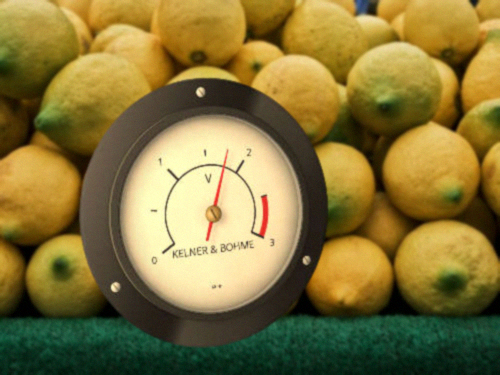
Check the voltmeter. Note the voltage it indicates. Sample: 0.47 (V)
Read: 1.75 (V)
